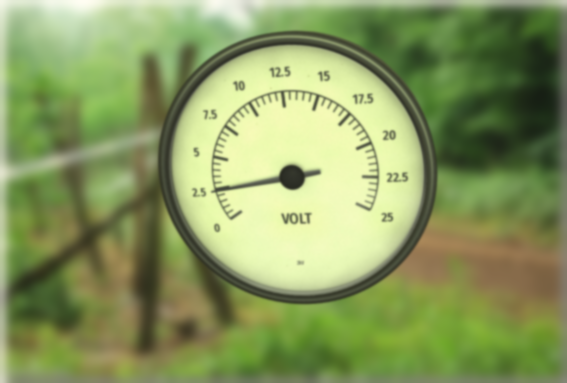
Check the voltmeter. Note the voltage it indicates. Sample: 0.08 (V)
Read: 2.5 (V)
